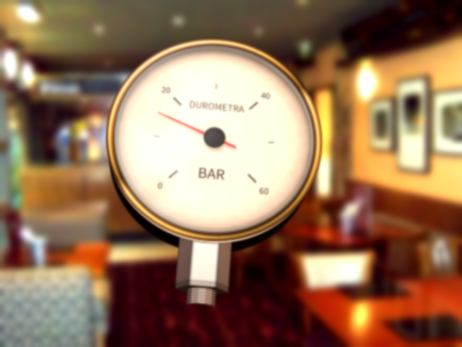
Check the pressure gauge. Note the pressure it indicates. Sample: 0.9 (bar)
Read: 15 (bar)
